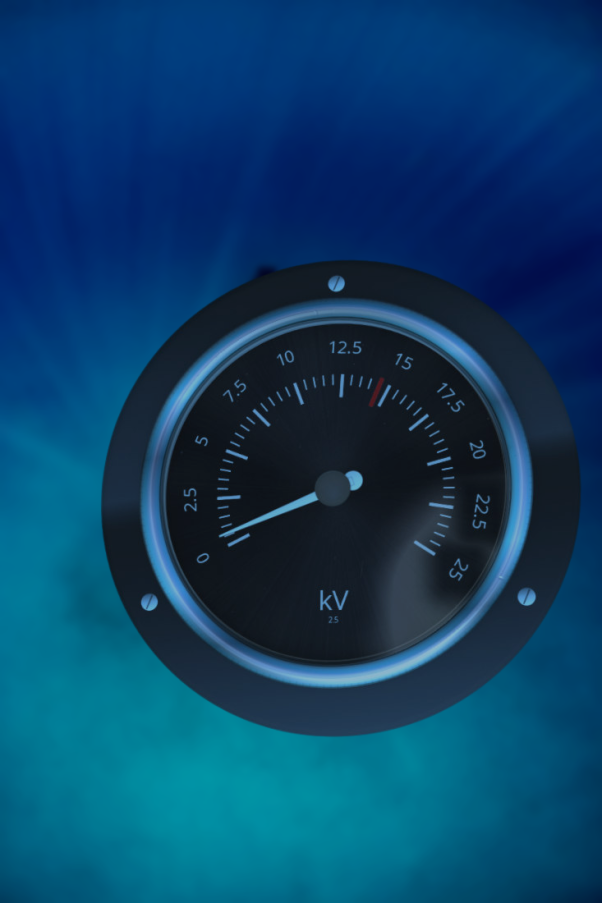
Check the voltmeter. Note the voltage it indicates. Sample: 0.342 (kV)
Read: 0.5 (kV)
